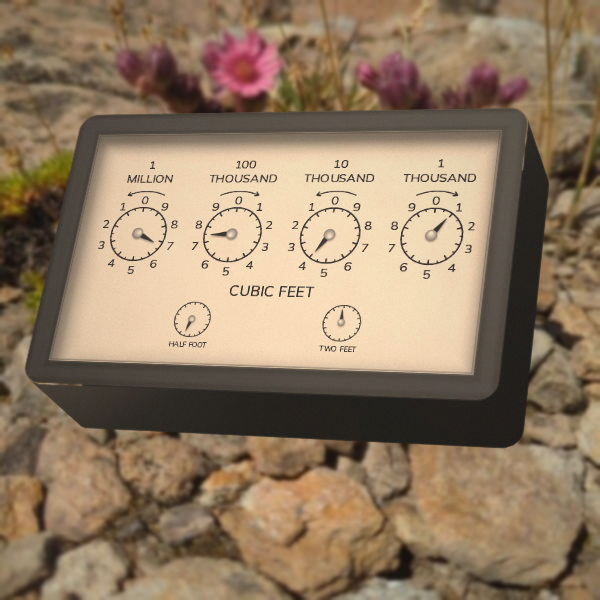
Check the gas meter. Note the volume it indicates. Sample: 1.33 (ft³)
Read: 674100 (ft³)
